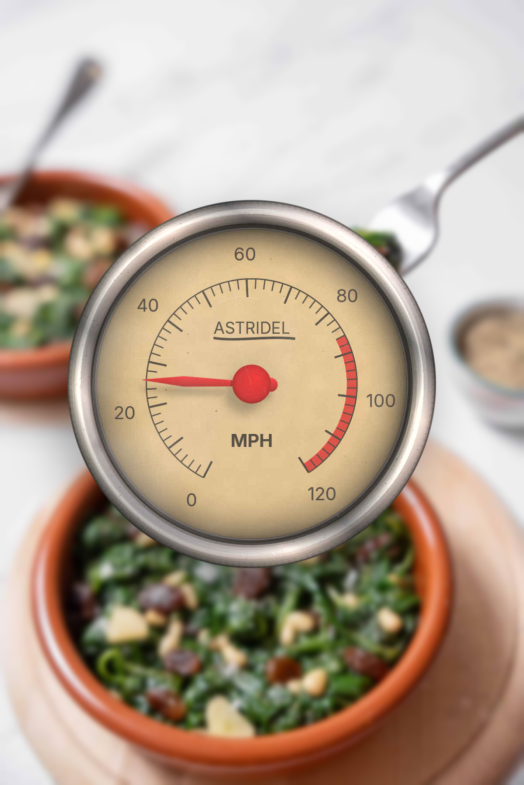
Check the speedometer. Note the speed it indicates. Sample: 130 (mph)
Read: 26 (mph)
